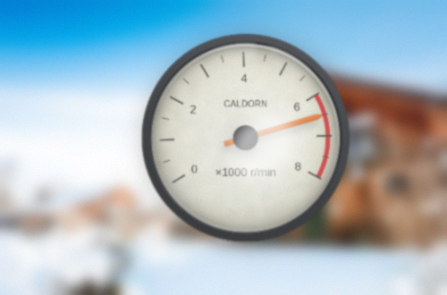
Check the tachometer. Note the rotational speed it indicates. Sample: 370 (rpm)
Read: 6500 (rpm)
